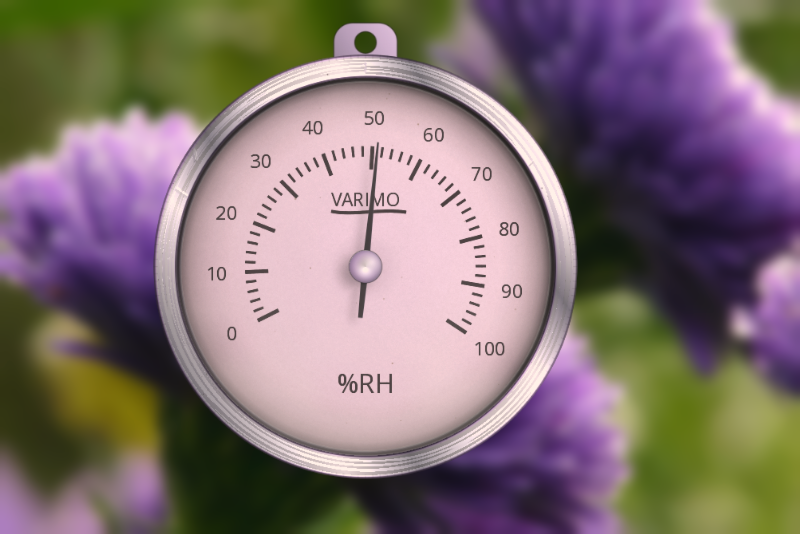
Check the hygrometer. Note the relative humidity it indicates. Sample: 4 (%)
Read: 51 (%)
